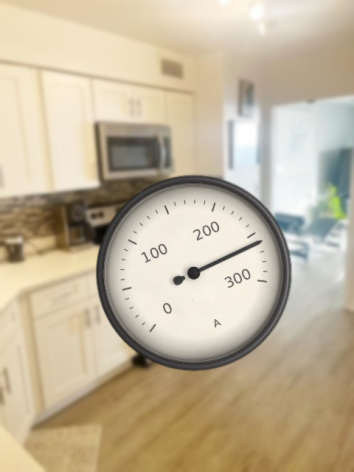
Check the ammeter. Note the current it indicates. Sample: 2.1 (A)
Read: 260 (A)
